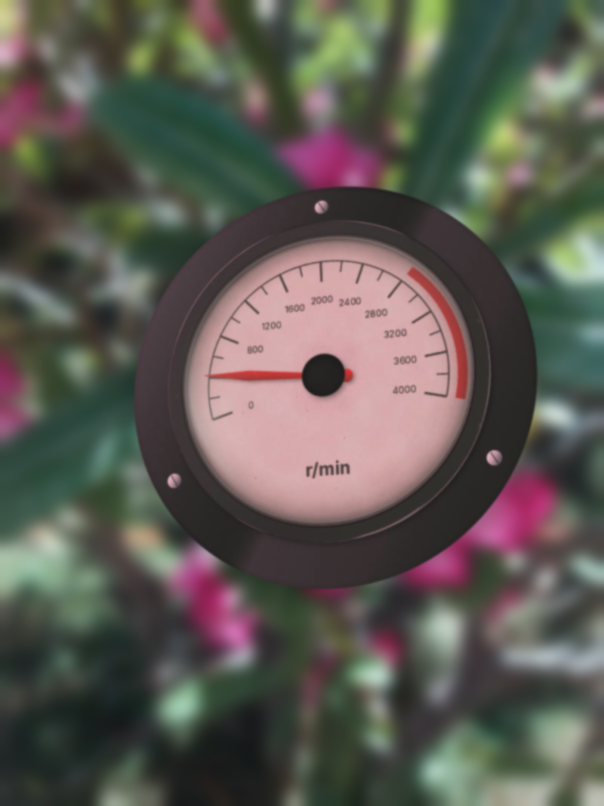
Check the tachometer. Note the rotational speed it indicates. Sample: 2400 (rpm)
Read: 400 (rpm)
